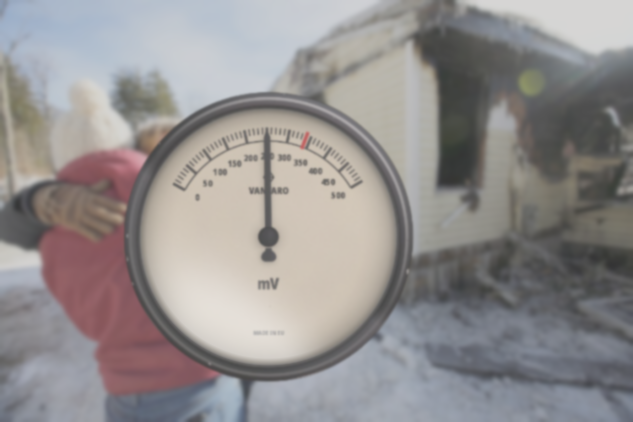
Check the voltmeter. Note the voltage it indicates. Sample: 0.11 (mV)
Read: 250 (mV)
